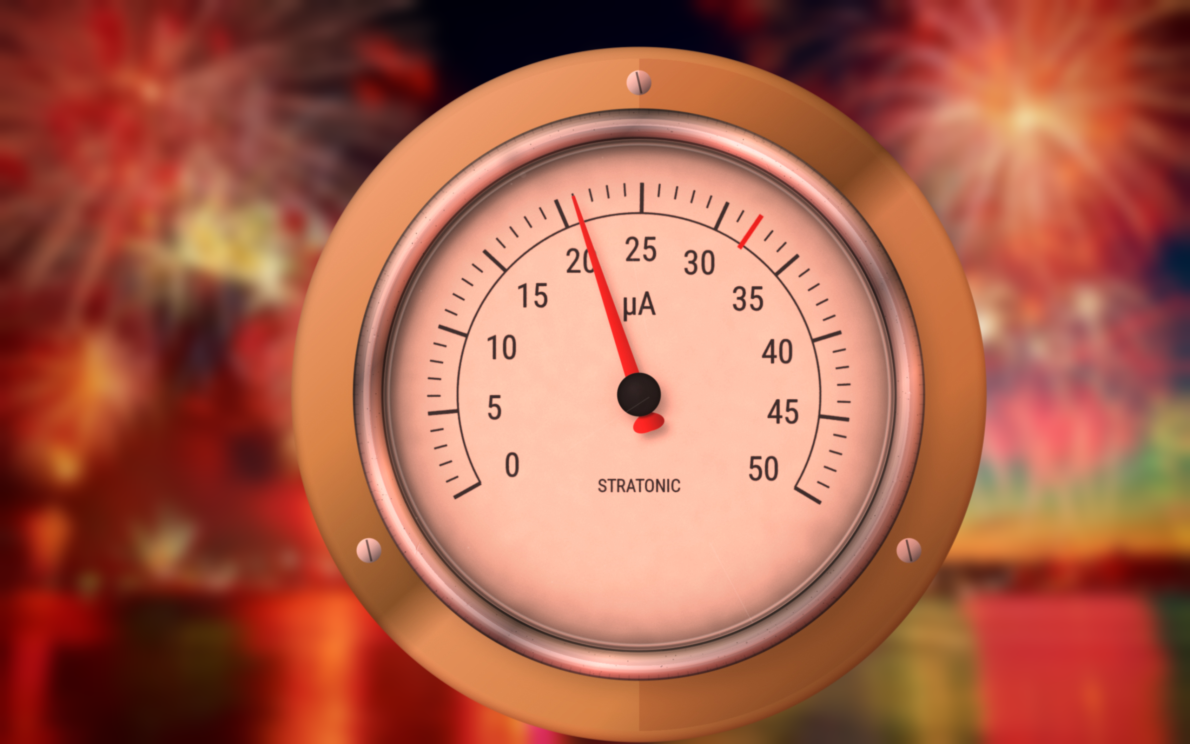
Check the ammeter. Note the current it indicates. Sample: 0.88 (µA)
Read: 21 (µA)
